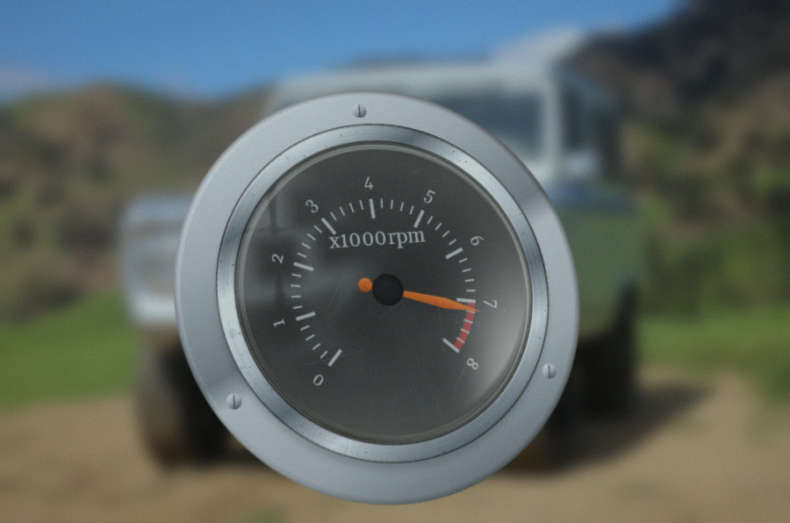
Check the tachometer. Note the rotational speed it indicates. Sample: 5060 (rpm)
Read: 7200 (rpm)
